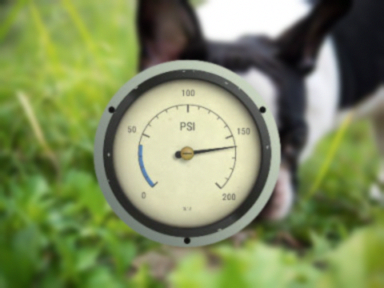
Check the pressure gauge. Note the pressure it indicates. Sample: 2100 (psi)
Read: 160 (psi)
